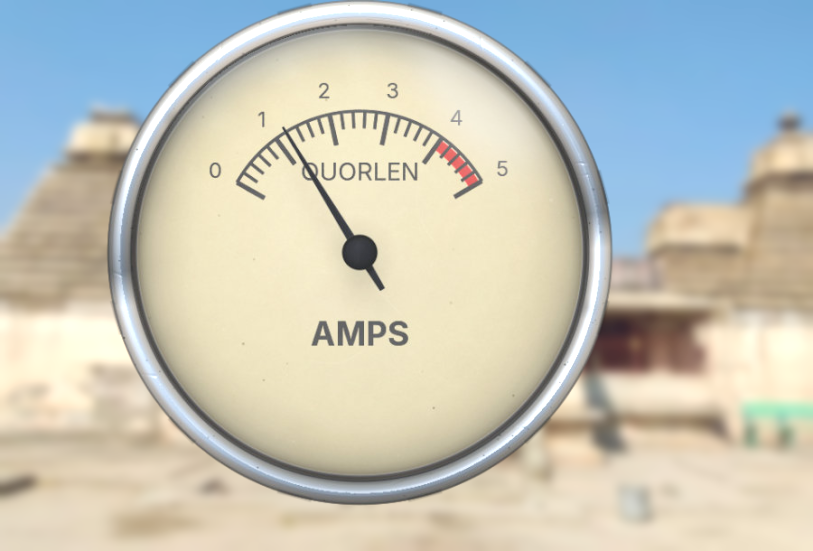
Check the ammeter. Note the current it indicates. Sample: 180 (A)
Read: 1.2 (A)
